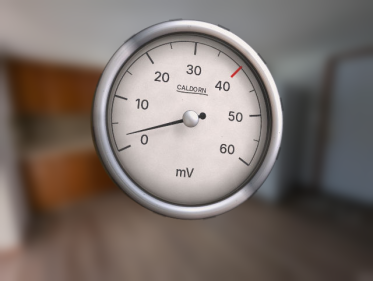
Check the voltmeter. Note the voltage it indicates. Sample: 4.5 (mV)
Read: 2.5 (mV)
